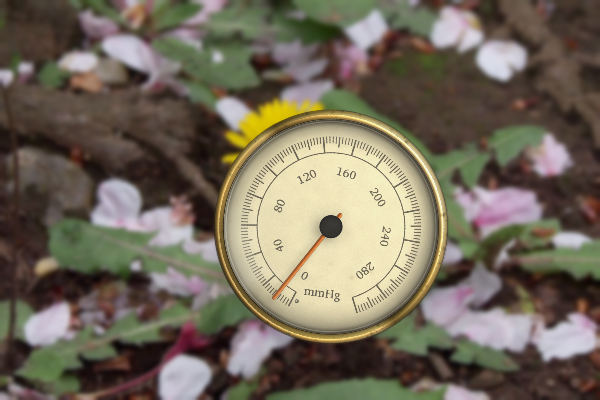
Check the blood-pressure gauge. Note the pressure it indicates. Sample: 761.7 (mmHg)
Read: 10 (mmHg)
